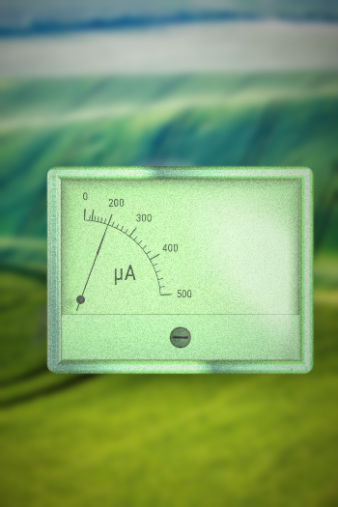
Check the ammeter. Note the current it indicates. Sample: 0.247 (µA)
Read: 200 (µA)
